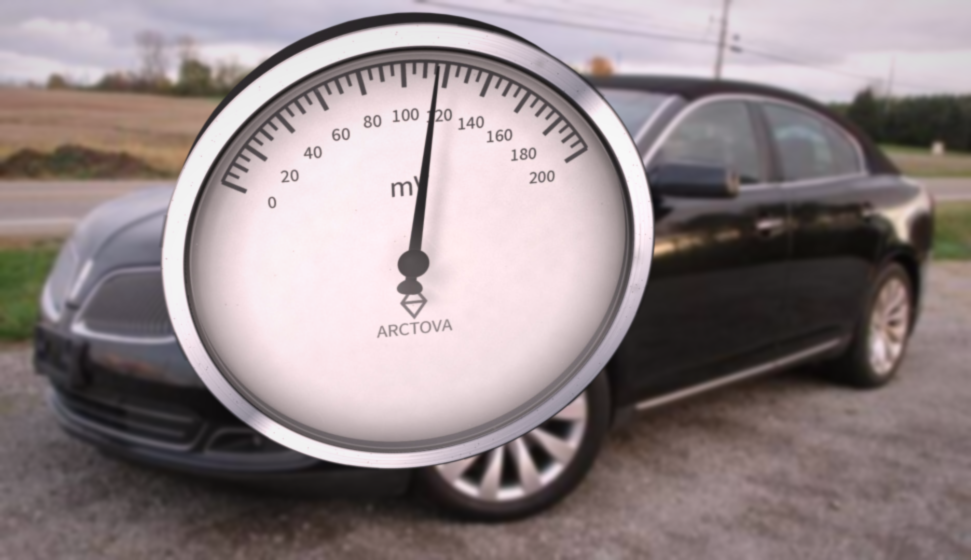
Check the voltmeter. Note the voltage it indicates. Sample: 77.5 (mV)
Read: 115 (mV)
